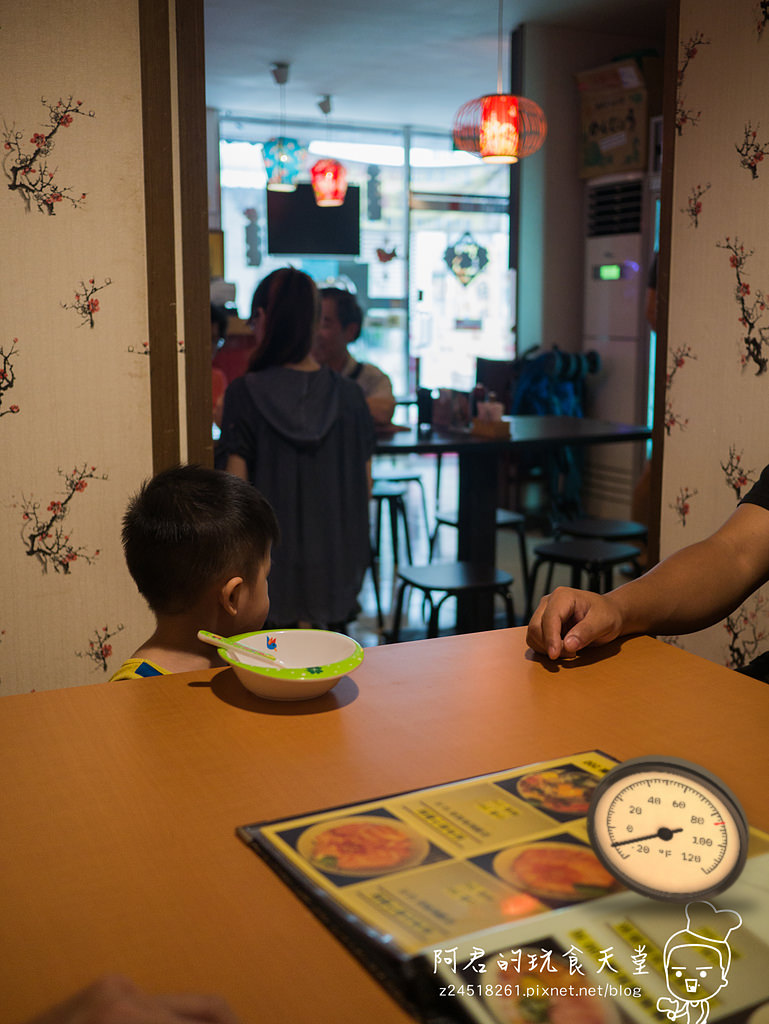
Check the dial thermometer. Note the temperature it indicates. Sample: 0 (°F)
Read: -10 (°F)
